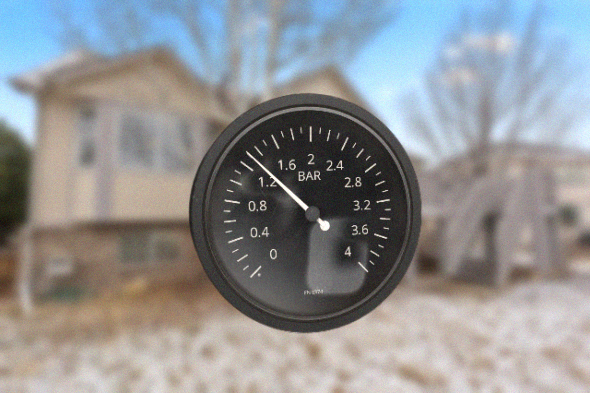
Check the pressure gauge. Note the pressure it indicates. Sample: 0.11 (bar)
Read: 1.3 (bar)
